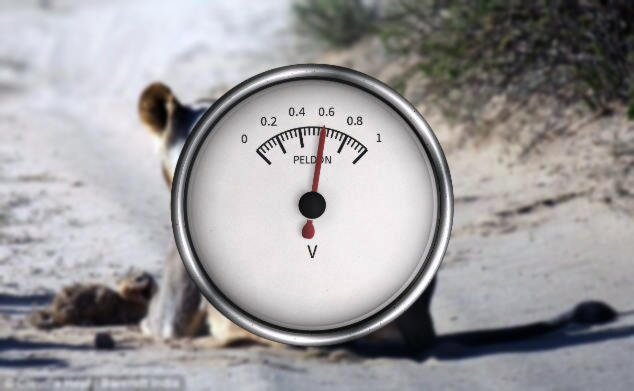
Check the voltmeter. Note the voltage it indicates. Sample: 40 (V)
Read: 0.6 (V)
